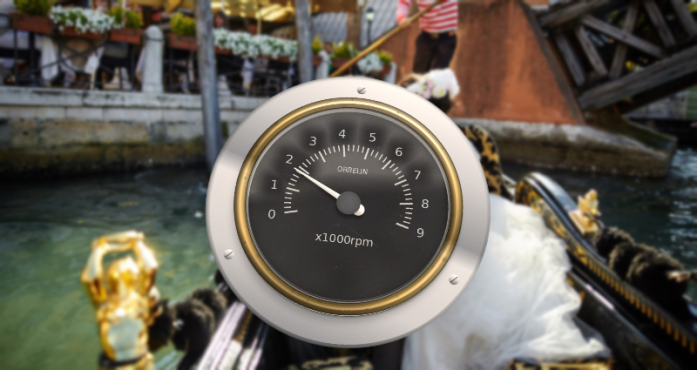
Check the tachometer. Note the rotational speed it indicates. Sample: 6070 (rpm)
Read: 1800 (rpm)
